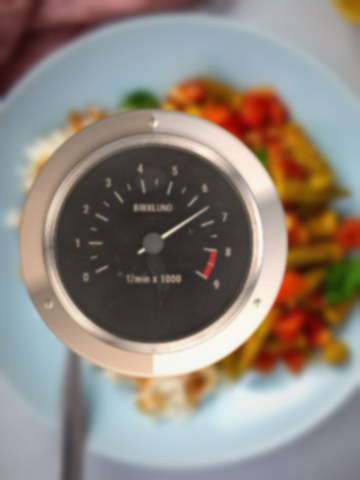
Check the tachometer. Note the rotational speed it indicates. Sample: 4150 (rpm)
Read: 6500 (rpm)
